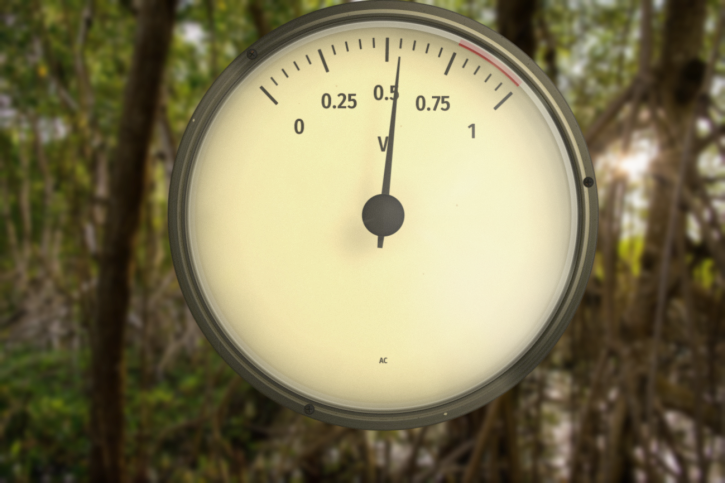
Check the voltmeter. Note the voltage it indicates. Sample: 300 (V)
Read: 0.55 (V)
